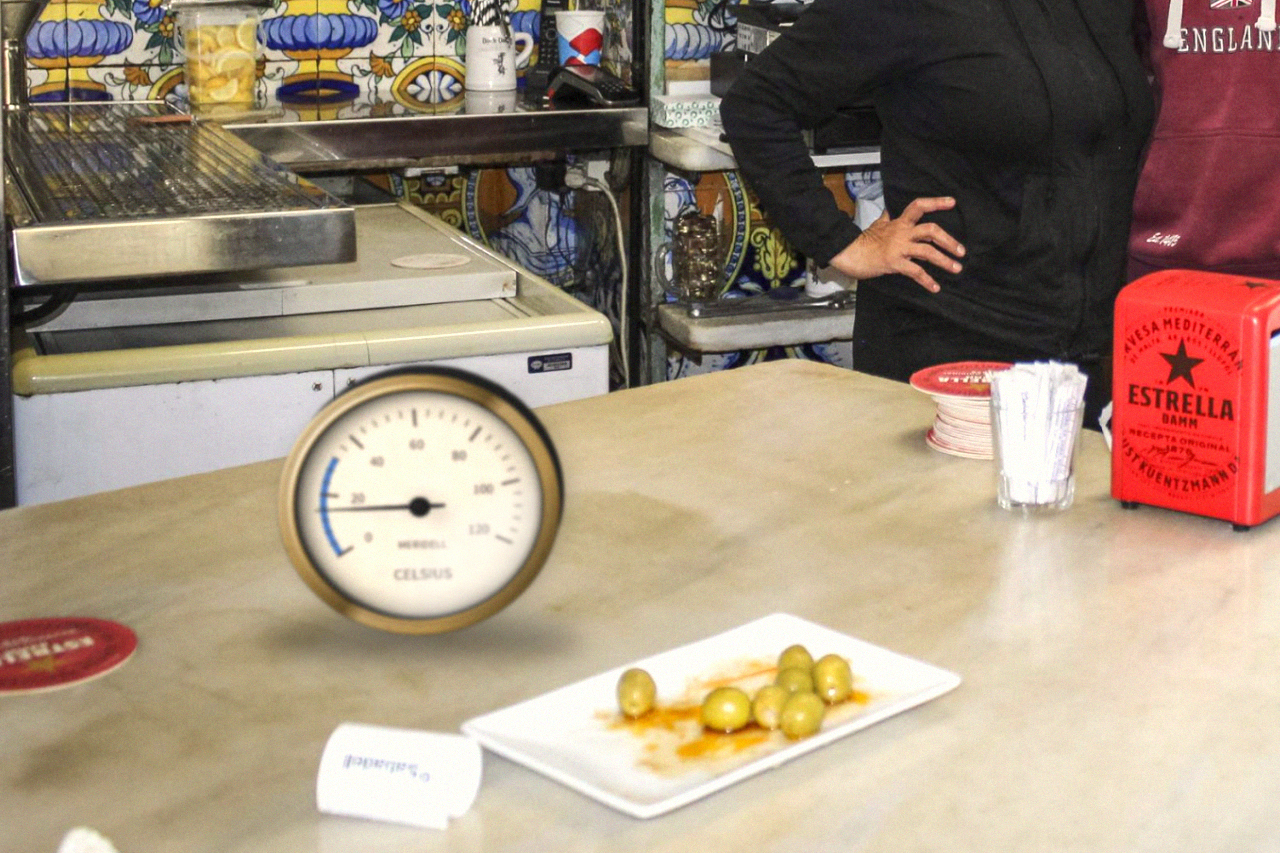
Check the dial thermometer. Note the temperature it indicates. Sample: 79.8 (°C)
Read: 16 (°C)
